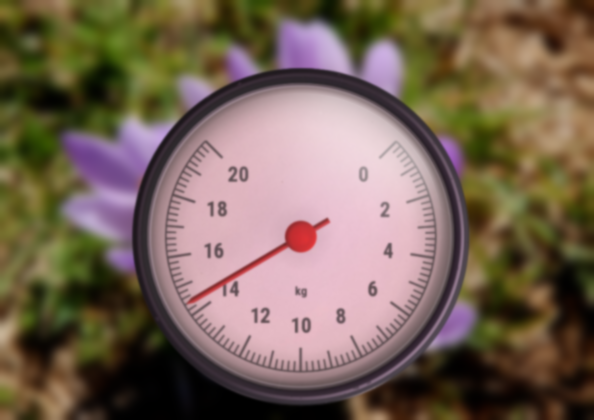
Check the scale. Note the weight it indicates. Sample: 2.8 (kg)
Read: 14.4 (kg)
